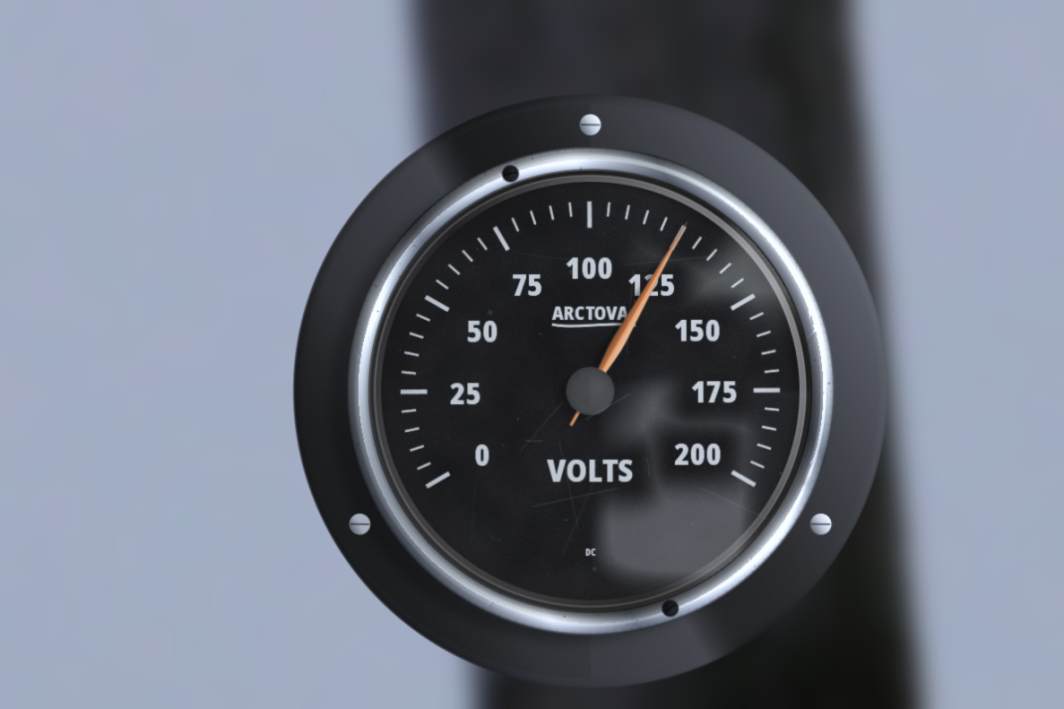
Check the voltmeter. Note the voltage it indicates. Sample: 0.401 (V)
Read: 125 (V)
